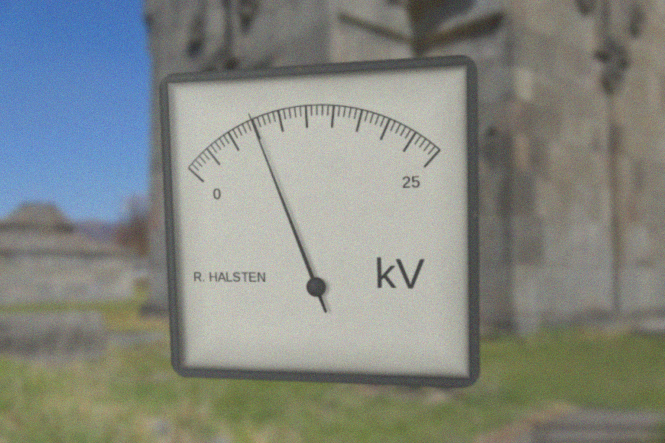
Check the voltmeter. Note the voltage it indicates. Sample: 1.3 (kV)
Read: 7.5 (kV)
